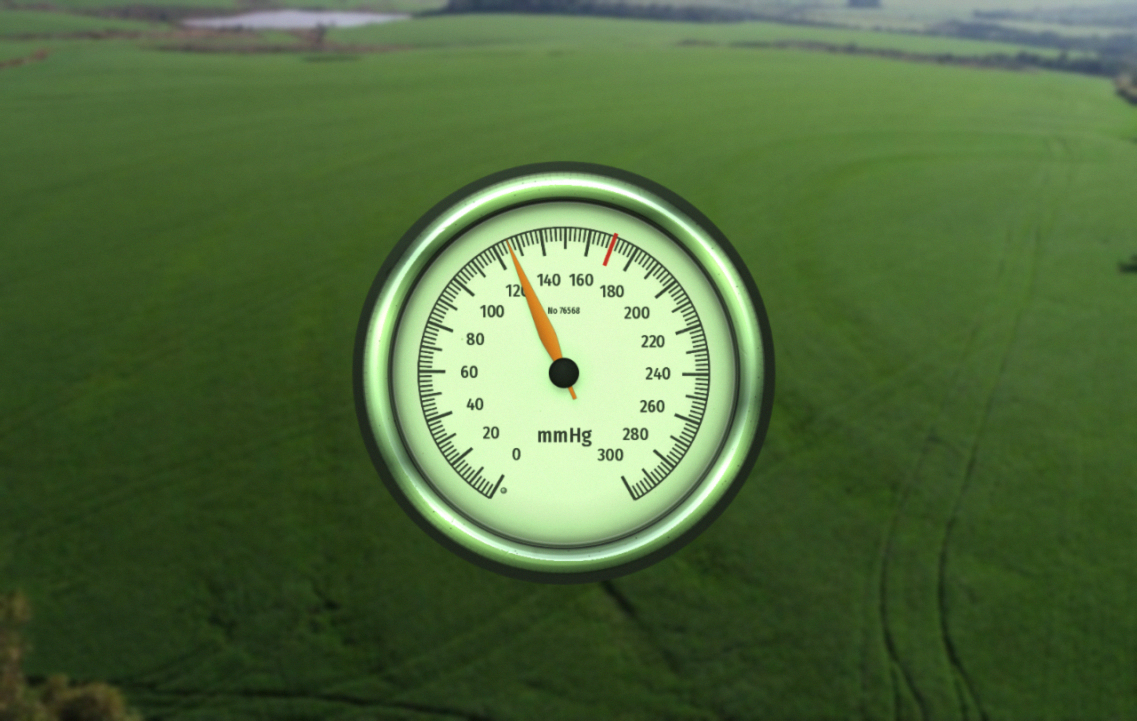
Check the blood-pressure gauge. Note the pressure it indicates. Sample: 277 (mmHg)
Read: 126 (mmHg)
